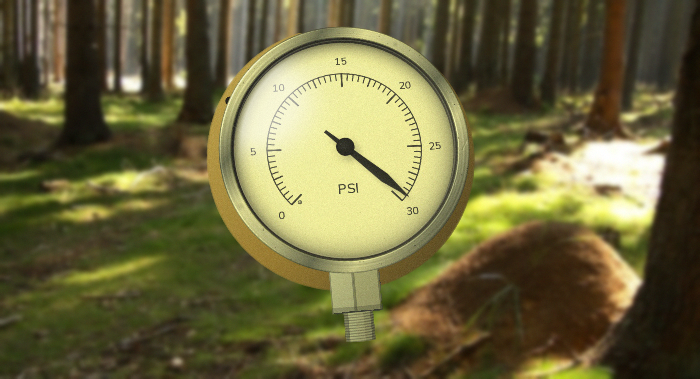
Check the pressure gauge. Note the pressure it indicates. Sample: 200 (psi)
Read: 29.5 (psi)
